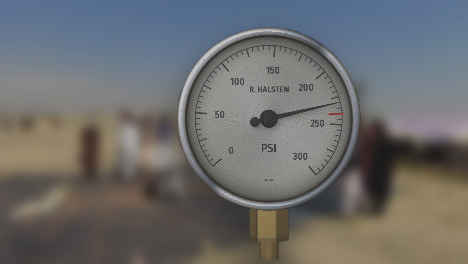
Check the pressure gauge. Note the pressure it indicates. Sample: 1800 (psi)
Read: 230 (psi)
